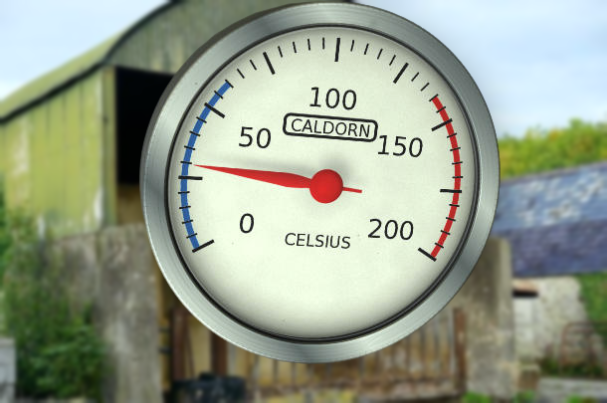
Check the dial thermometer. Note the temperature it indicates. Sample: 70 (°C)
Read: 30 (°C)
